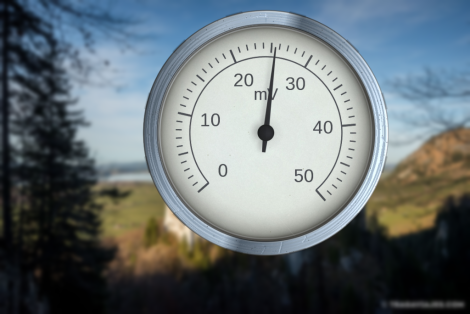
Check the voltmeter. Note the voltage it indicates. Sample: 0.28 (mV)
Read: 25.5 (mV)
